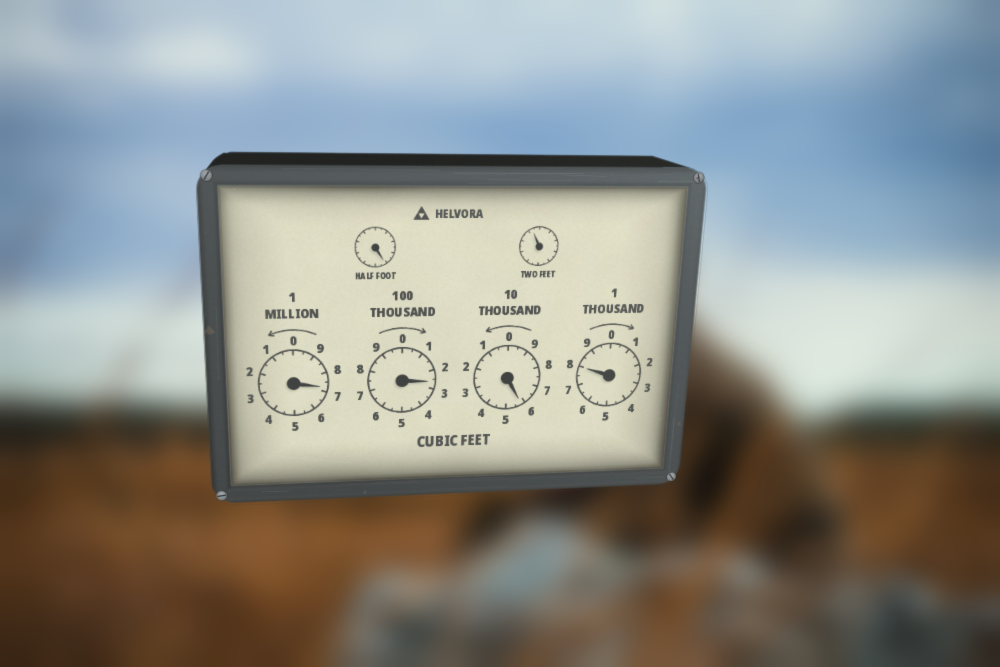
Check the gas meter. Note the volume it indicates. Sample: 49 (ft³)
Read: 725800 (ft³)
